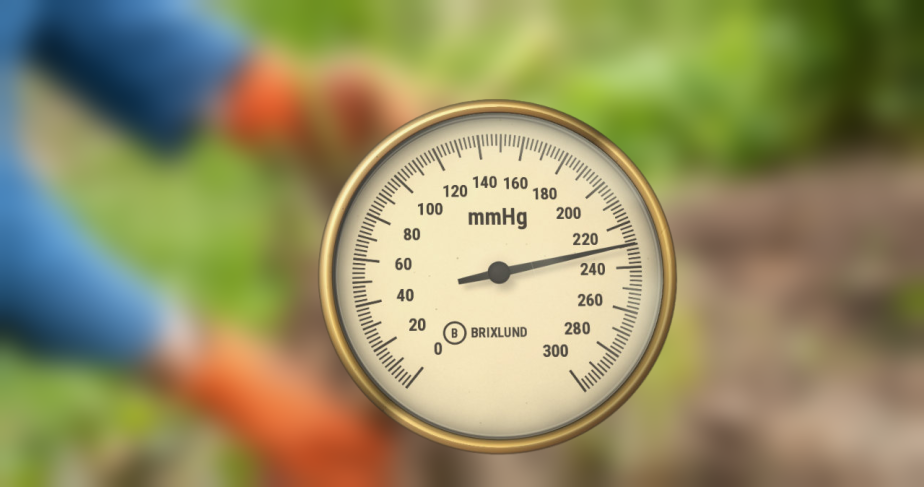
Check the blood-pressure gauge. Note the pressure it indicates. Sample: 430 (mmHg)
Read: 230 (mmHg)
